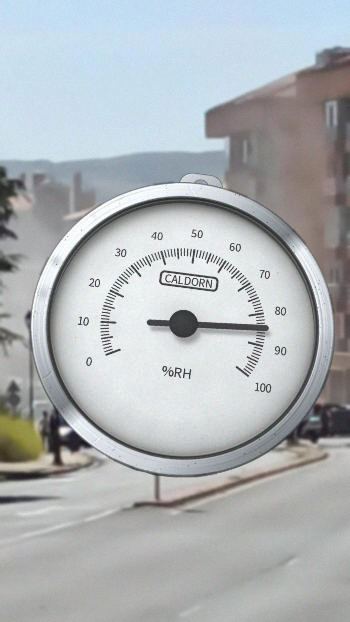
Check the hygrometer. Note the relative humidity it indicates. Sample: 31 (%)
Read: 85 (%)
